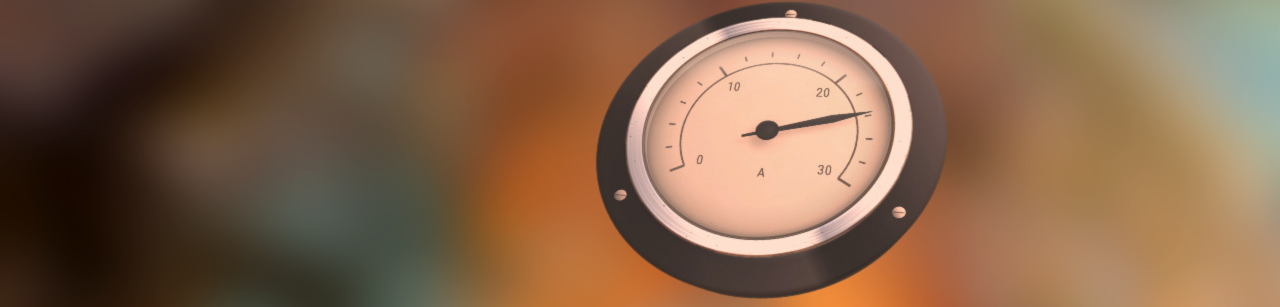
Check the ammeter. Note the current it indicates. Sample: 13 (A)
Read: 24 (A)
